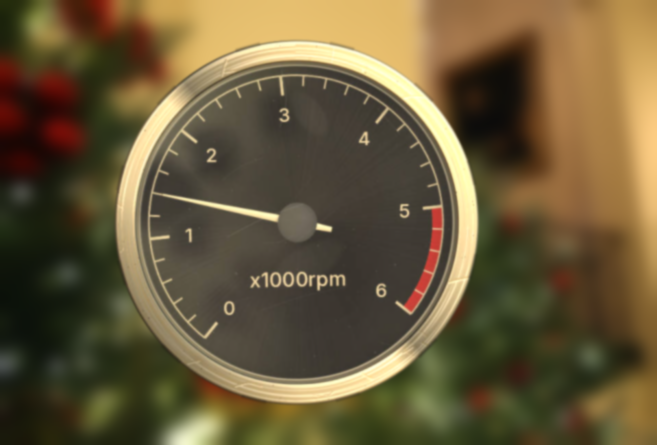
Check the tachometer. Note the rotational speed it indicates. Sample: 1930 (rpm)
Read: 1400 (rpm)
